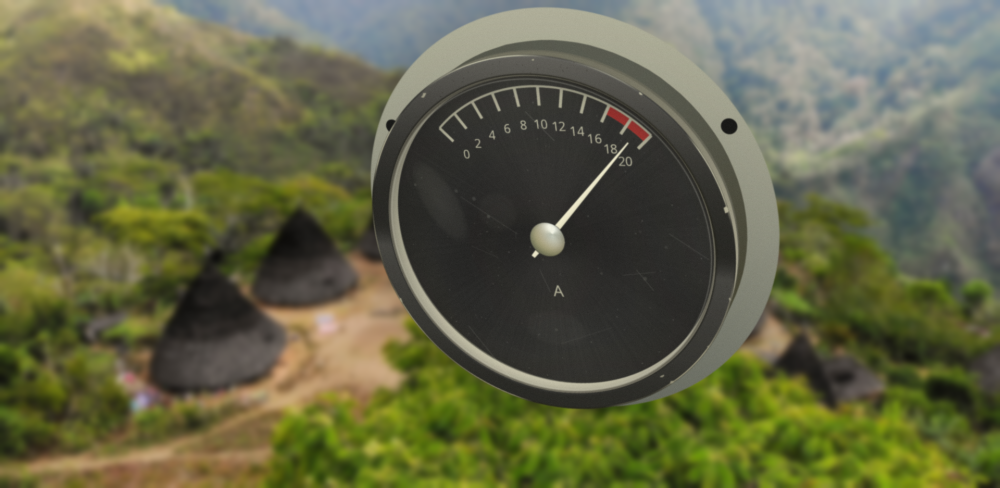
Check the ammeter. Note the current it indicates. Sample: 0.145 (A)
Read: 19 (A)
